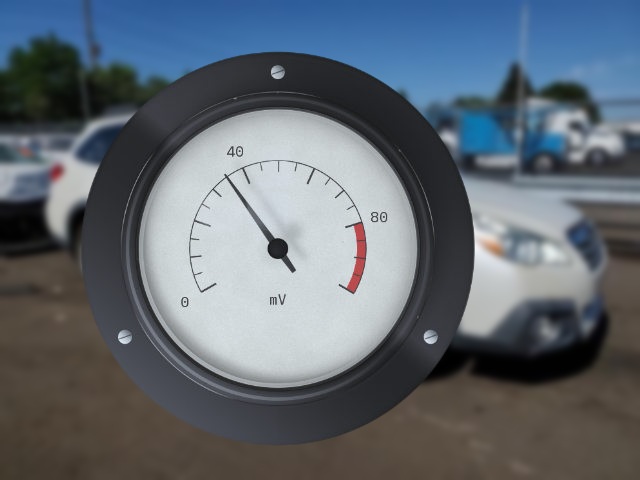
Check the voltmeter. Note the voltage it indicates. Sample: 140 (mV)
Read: 35 (mV)
